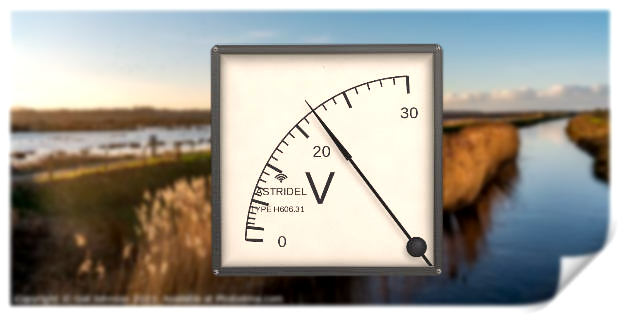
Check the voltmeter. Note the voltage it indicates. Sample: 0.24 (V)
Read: 22 (V)
